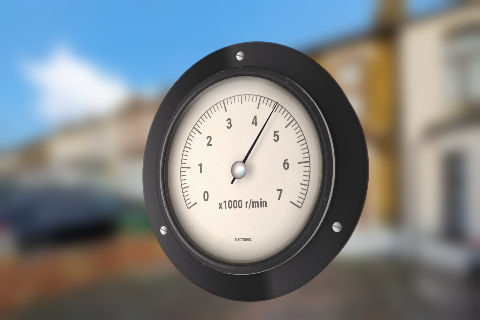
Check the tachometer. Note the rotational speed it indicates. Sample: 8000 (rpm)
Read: 4500 (rpm)
